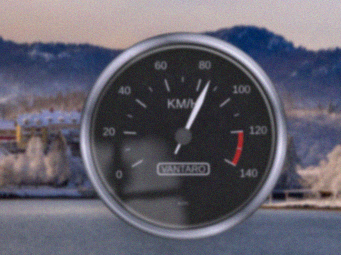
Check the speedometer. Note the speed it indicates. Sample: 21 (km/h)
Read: 85 (km/h)
